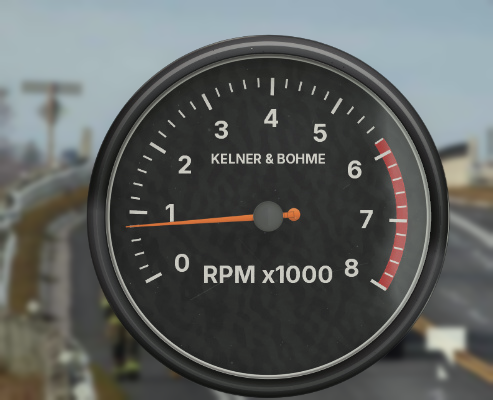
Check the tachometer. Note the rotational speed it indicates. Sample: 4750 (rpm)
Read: 800 (rpm)
